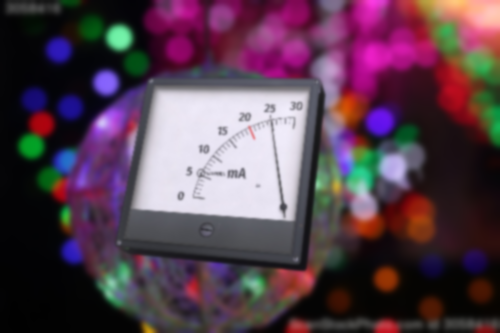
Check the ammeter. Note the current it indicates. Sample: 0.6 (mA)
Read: 25 (mA)
